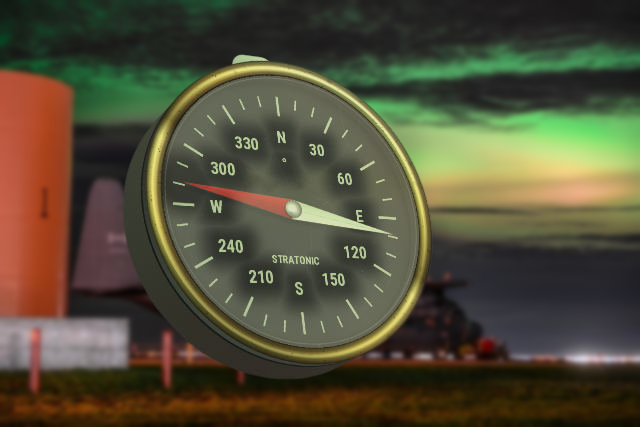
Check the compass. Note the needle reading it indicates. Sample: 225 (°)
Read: 280 (°)
